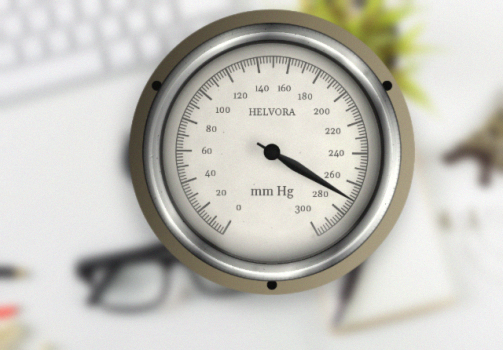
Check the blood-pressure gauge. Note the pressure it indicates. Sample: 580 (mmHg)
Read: 270 (mmHg)
